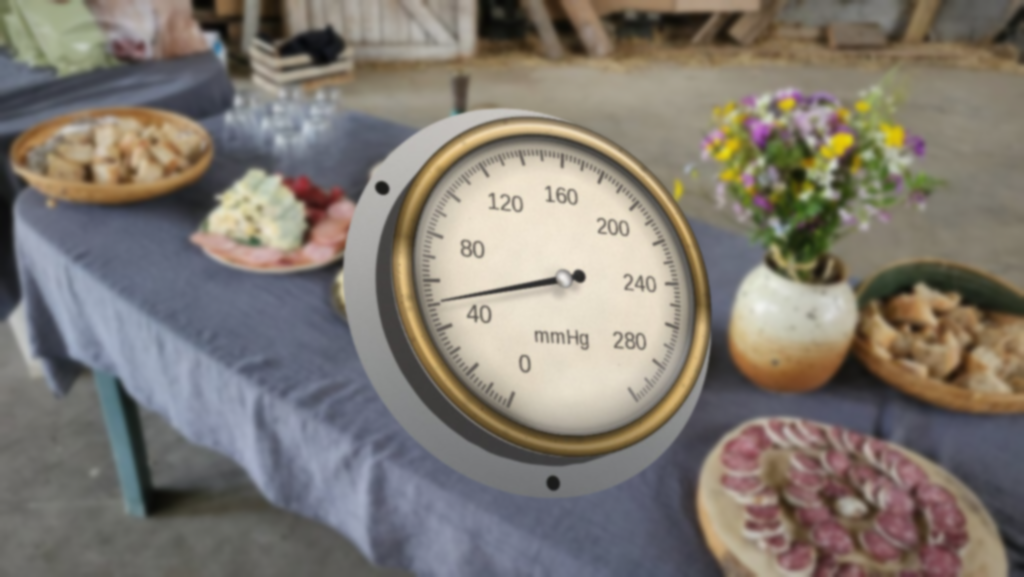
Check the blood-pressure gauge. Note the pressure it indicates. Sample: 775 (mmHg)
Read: 50 (mmHg)
